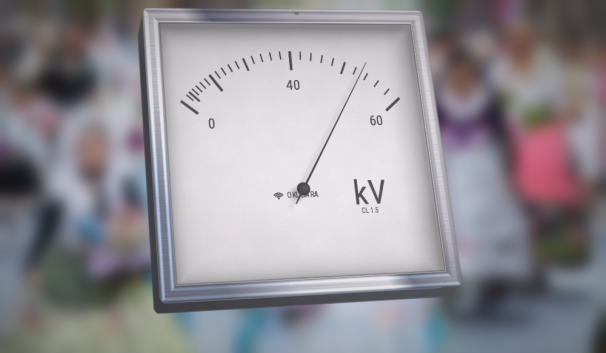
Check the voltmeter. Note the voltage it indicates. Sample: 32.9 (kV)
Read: 53 (kV)
